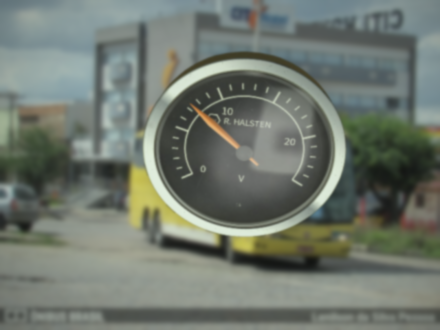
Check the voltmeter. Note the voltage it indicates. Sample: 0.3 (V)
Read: 7.5 (V)
